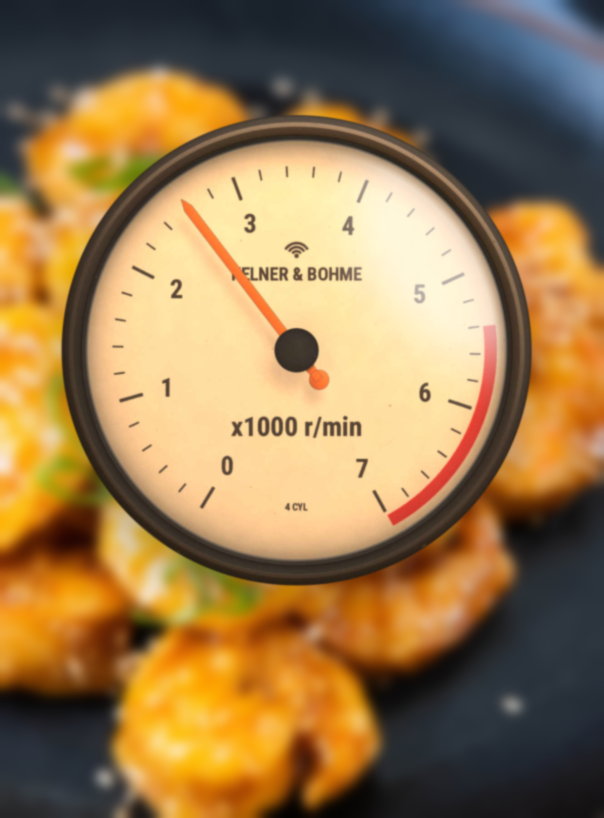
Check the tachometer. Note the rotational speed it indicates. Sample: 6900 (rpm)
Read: 2600 (rpm)
